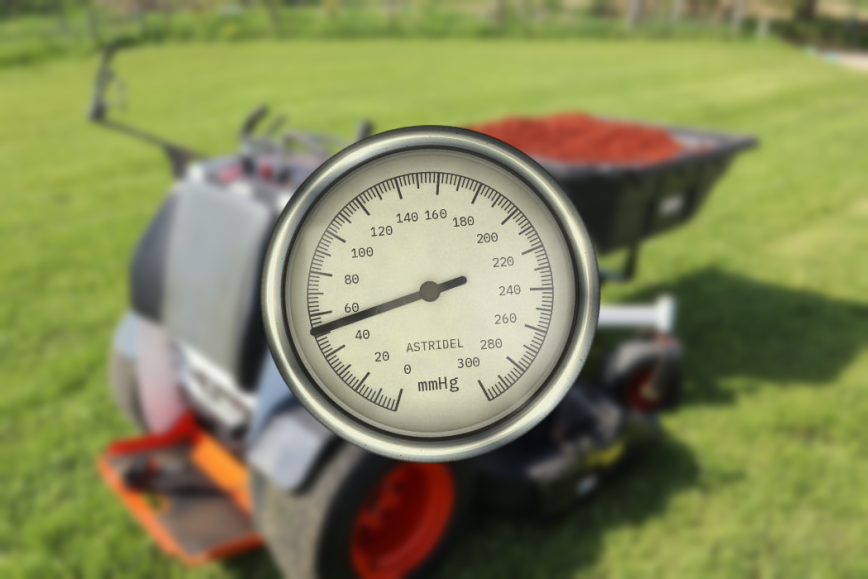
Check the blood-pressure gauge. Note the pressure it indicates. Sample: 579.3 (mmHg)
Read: 52 (mmHg)
